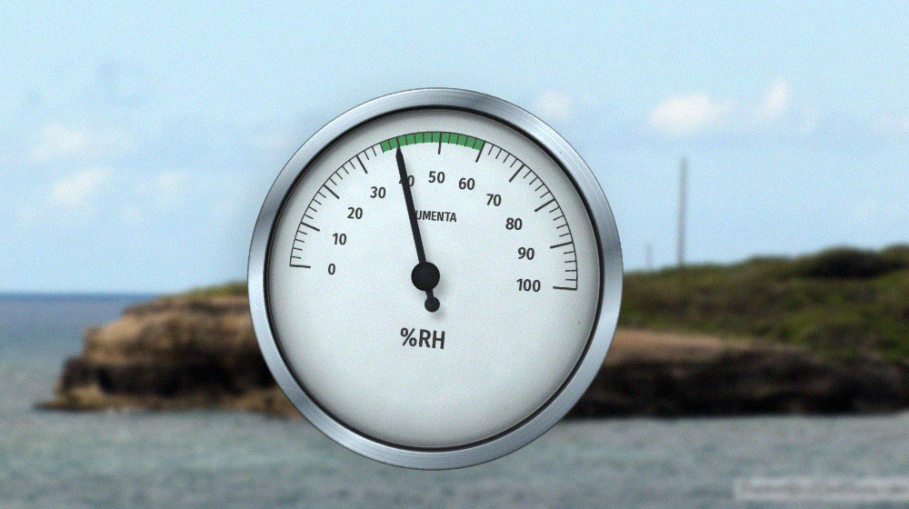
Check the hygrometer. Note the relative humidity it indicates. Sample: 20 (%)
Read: 40 (%)
